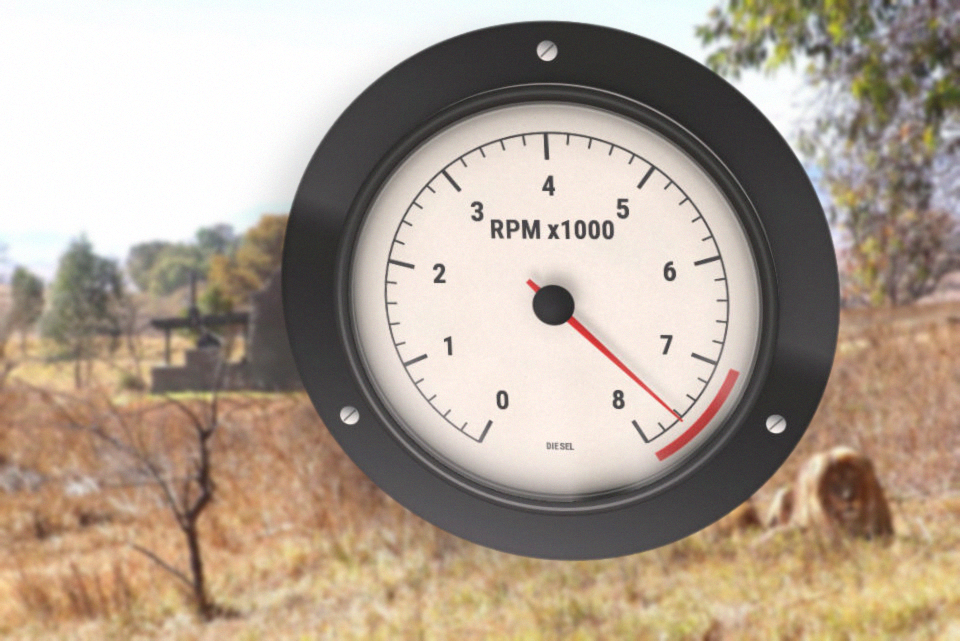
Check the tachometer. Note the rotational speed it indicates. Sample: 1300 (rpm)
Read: 7600 (rpm)
